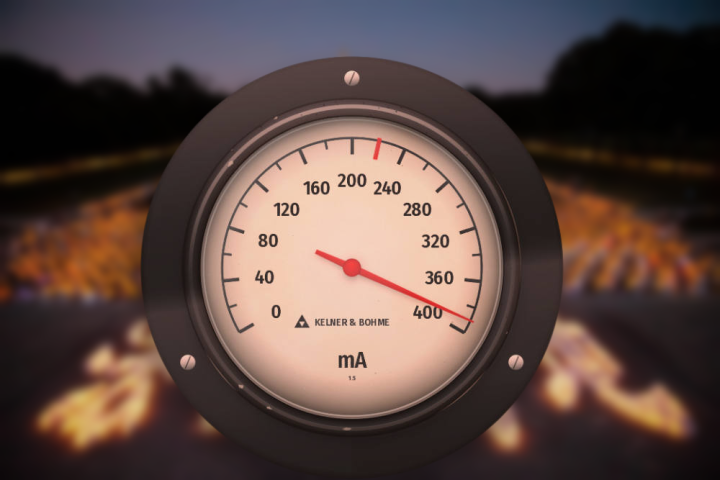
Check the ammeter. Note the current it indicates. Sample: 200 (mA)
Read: 390 (mA)
